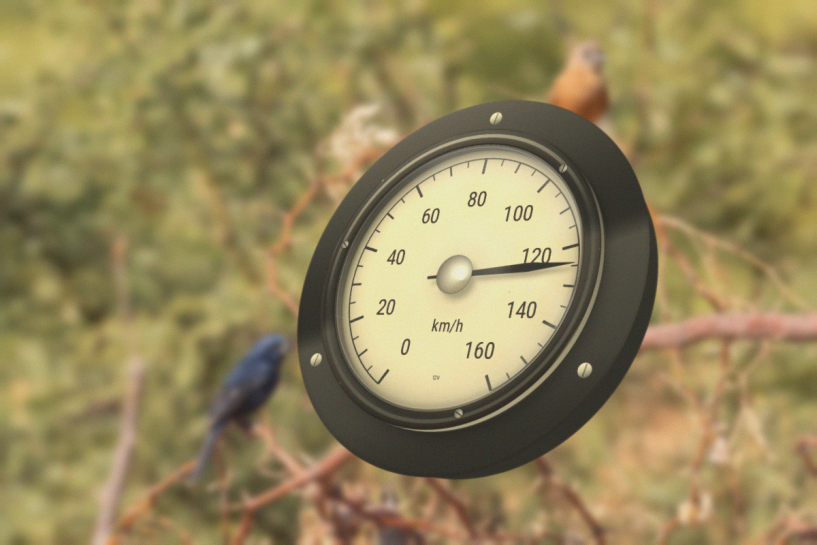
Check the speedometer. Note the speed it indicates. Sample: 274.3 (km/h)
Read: 125 (km/h)
